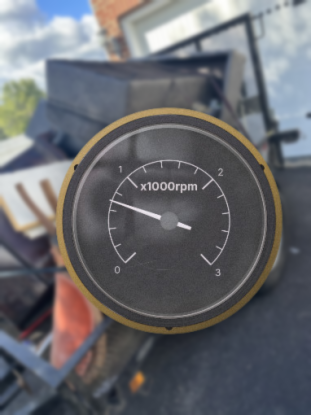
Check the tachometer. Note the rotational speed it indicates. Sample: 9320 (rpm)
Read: 700 (rpm)
